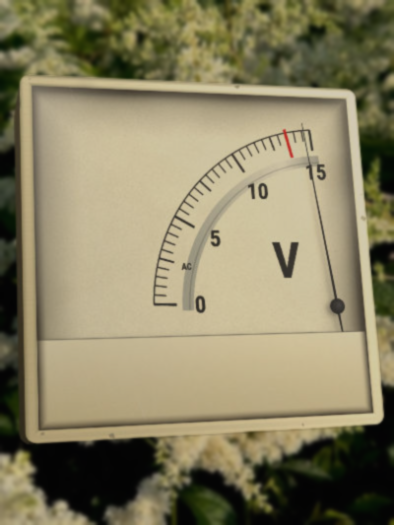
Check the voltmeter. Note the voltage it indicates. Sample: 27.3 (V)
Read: 14.5 (V)
